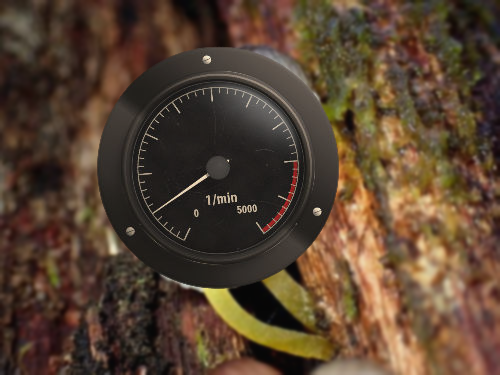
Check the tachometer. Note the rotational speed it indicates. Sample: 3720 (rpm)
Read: 500 (rpm)
